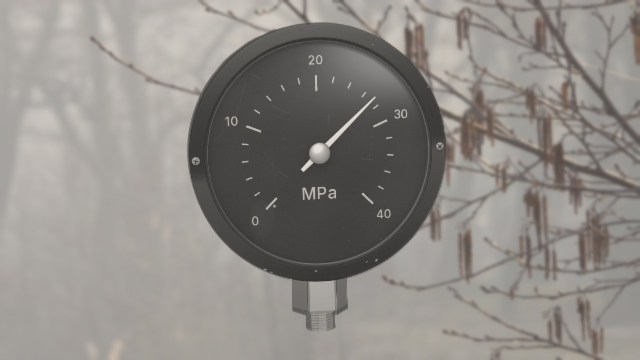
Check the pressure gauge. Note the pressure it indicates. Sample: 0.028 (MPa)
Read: 27 (MPa)
